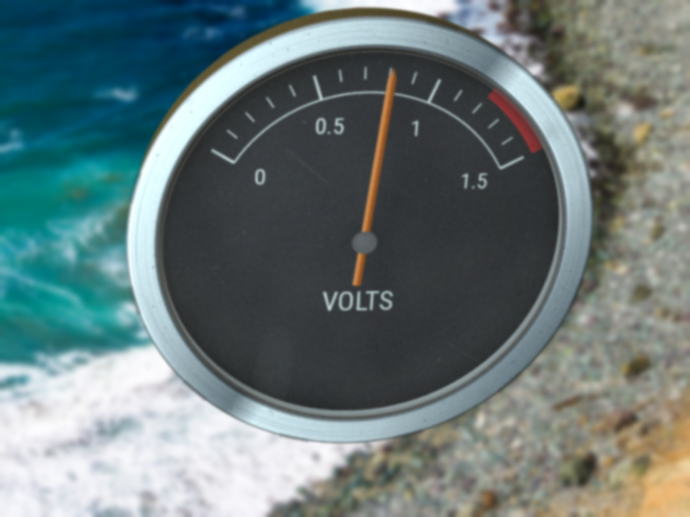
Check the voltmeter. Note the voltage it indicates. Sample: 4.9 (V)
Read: 0.8 (V)
